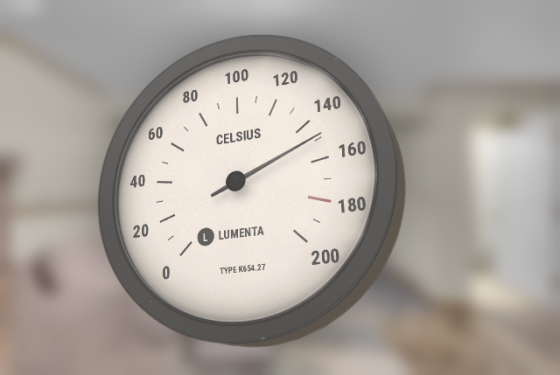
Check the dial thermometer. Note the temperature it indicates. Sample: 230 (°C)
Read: 150 (°C)
